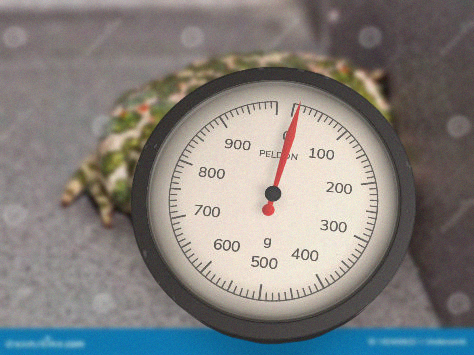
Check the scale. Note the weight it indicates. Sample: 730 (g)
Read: 10 (g)
